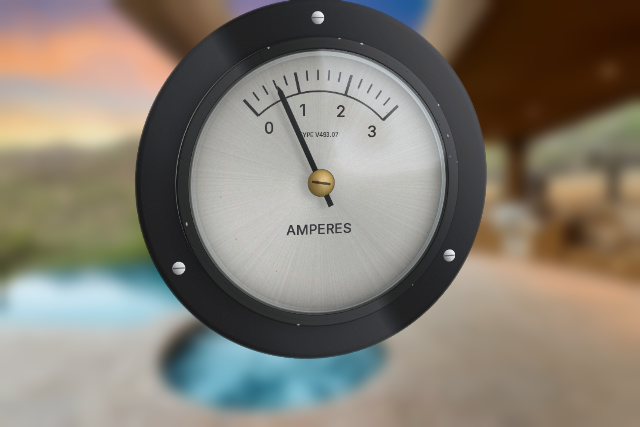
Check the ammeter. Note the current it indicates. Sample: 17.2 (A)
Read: 0.6 (A)
